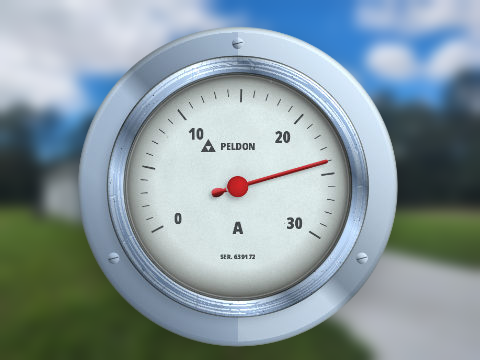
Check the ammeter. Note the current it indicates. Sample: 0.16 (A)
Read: 24 (A)
